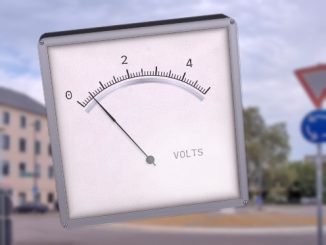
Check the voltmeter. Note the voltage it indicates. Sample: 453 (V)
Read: 0.5 (V)
